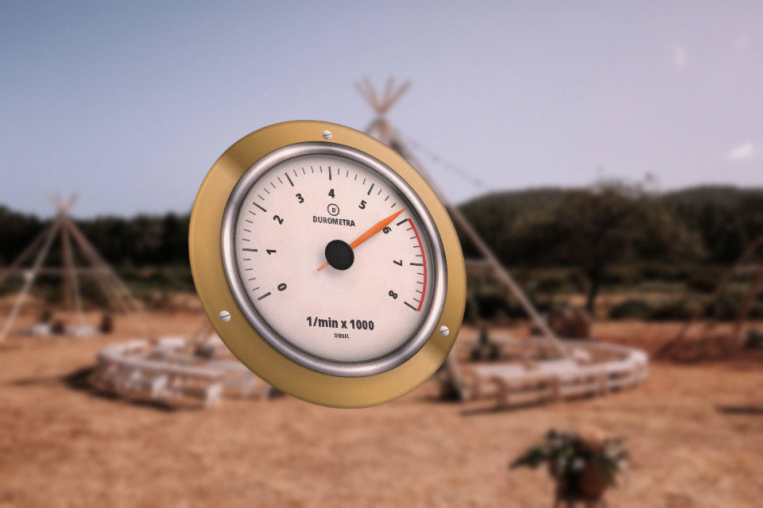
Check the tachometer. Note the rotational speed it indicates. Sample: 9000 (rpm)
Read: 5800 (rpm)
